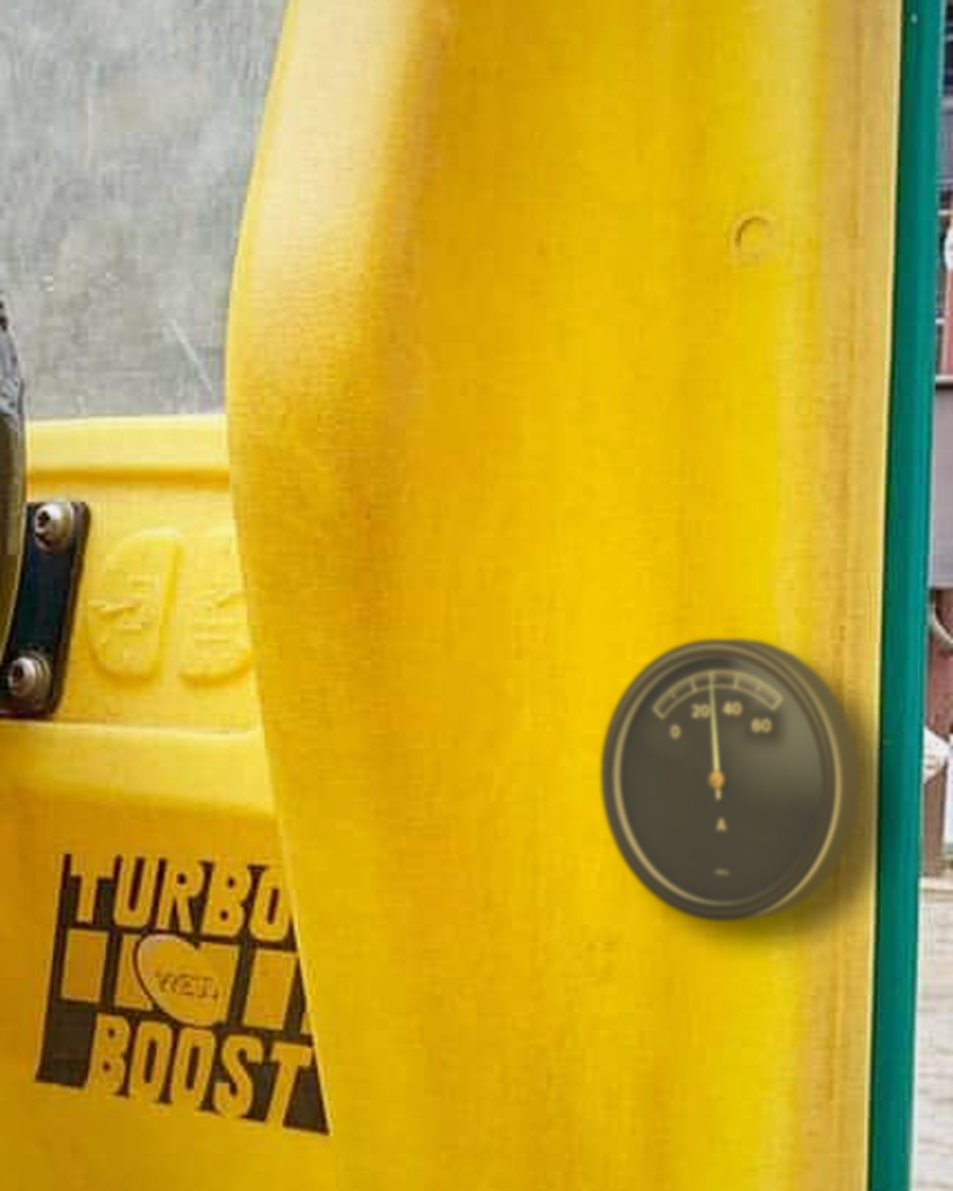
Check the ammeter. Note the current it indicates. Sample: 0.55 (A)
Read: 30 (A)
